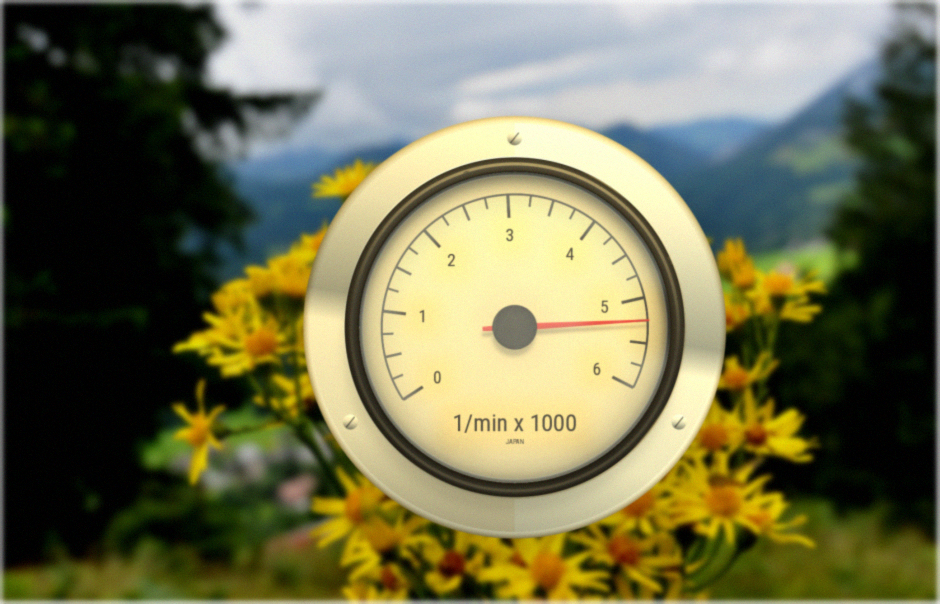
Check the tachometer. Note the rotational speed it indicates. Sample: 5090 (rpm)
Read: 5250 (rpm)
